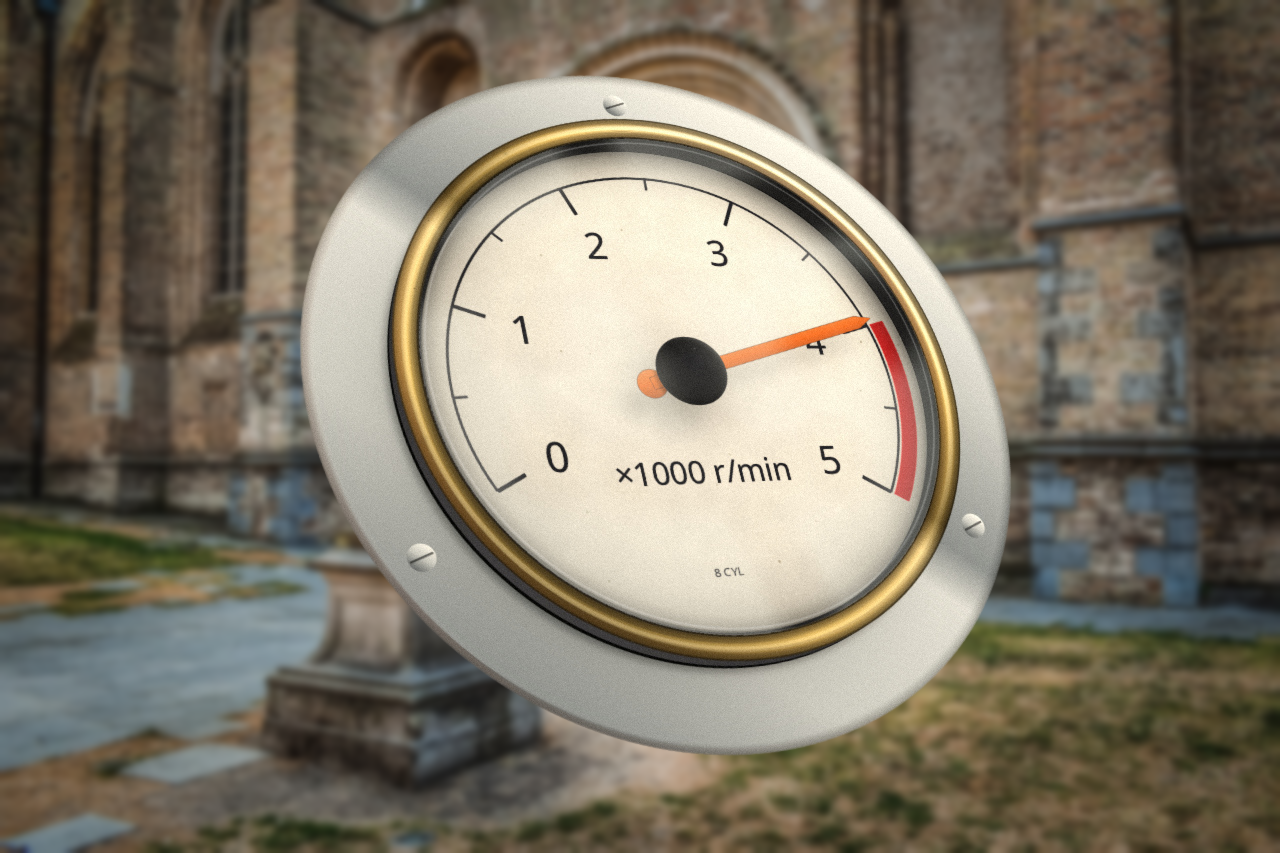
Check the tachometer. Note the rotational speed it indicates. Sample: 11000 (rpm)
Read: 4000 (rpm)
